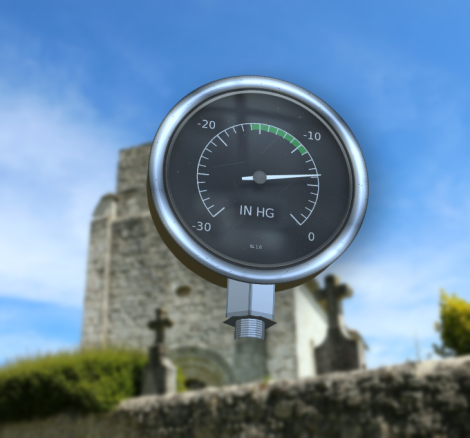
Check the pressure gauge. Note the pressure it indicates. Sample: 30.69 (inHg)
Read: -6 (inHg)
